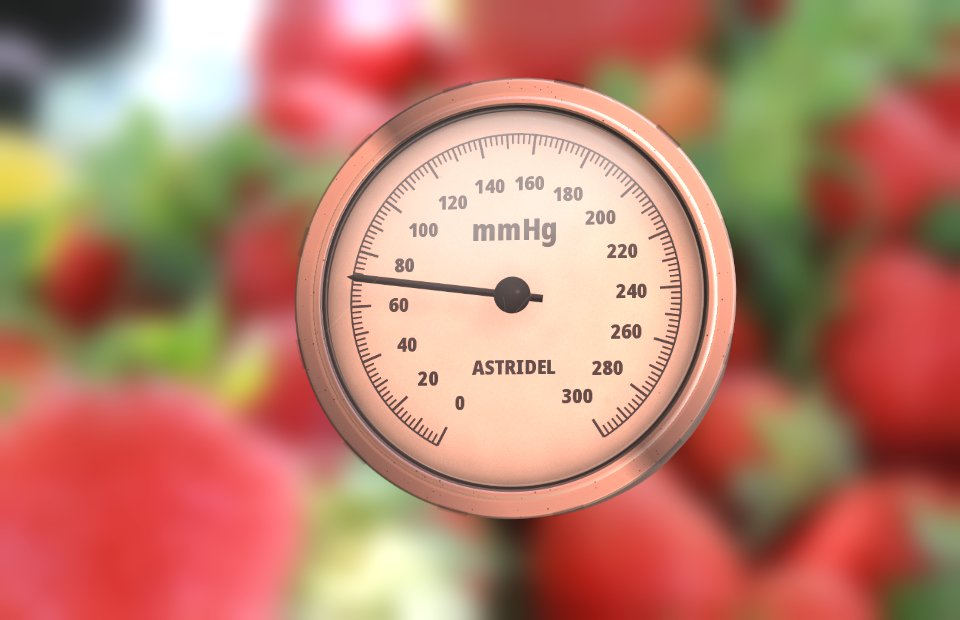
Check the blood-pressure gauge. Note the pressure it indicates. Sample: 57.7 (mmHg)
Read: 70 (mmHg)
